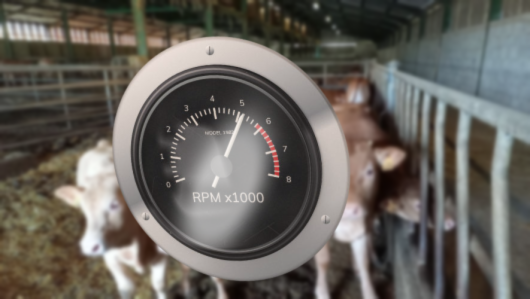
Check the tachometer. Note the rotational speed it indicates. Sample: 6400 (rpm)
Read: 5200 (rpm)
